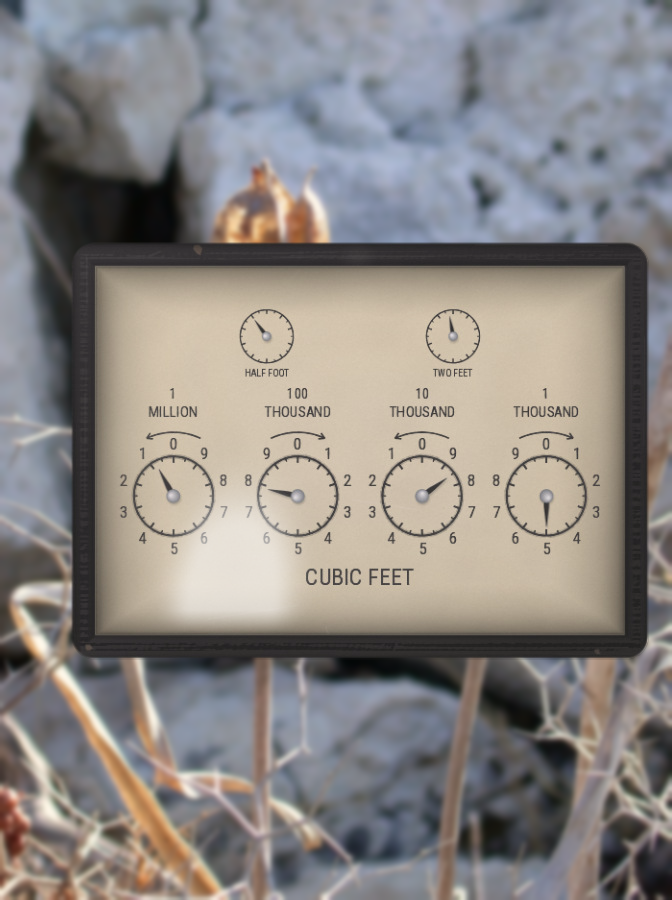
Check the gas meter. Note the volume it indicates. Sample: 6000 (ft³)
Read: 78500 (ft³)
